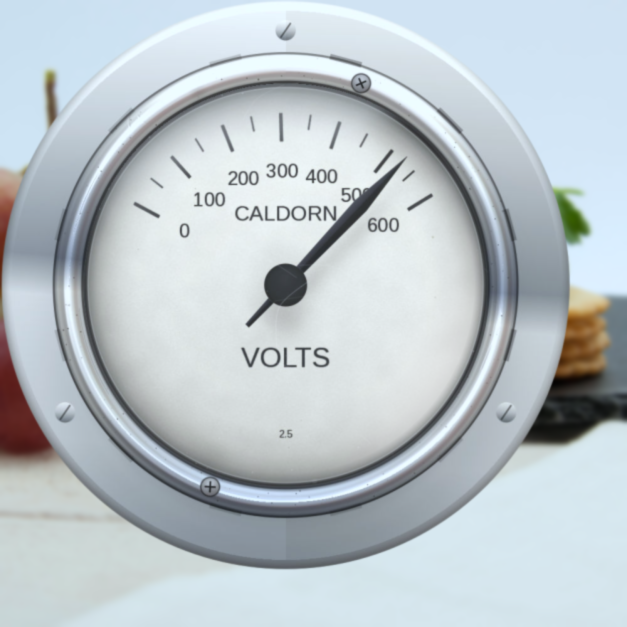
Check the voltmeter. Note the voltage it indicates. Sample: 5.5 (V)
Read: 525 (V)
